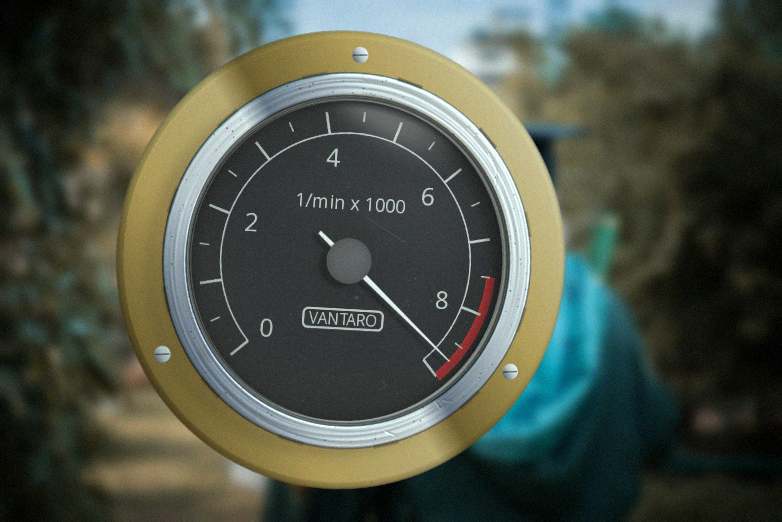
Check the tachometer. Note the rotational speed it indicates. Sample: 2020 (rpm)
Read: 8750 (rpm)
